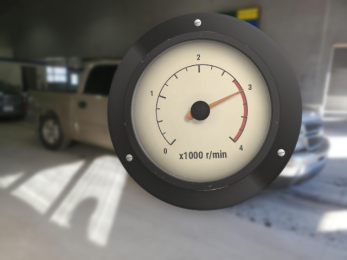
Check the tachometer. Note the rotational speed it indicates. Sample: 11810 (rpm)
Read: 3000 (rpm)
